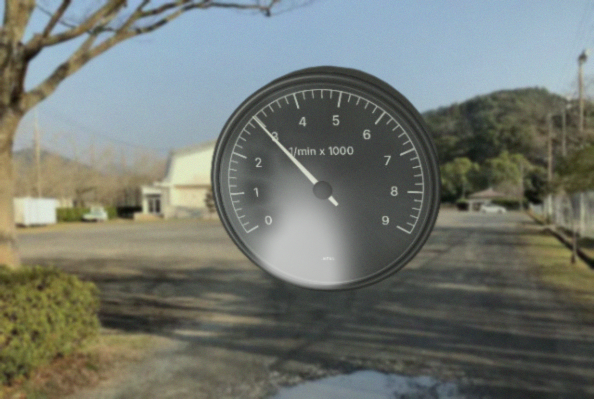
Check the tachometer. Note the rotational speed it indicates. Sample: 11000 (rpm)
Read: 3000 (rpm)
